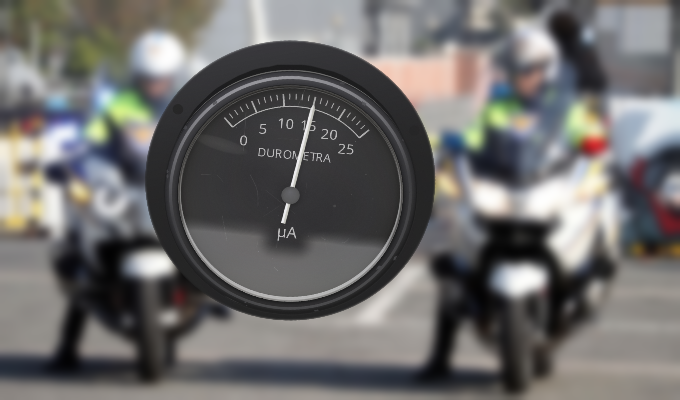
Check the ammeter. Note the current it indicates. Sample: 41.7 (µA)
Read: 15 (µA)
